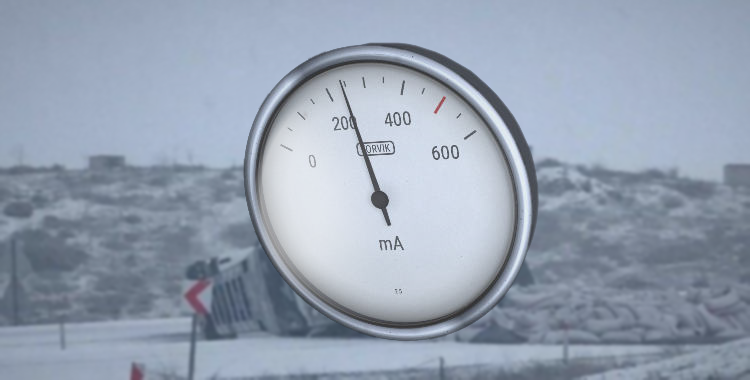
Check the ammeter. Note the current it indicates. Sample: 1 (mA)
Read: 250 (mA)
